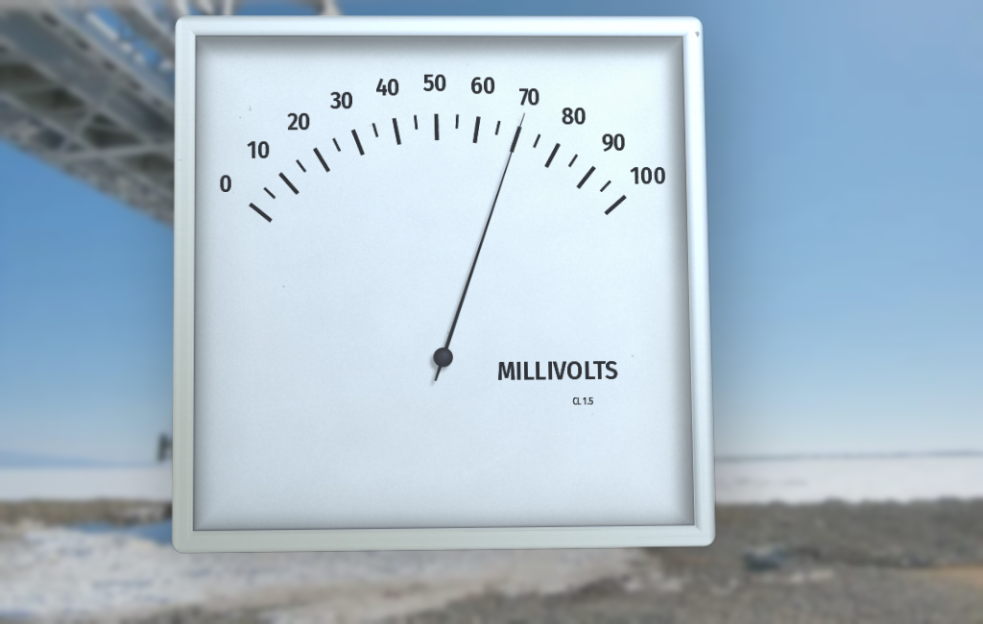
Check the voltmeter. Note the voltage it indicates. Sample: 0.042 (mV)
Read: 70 (mV)
